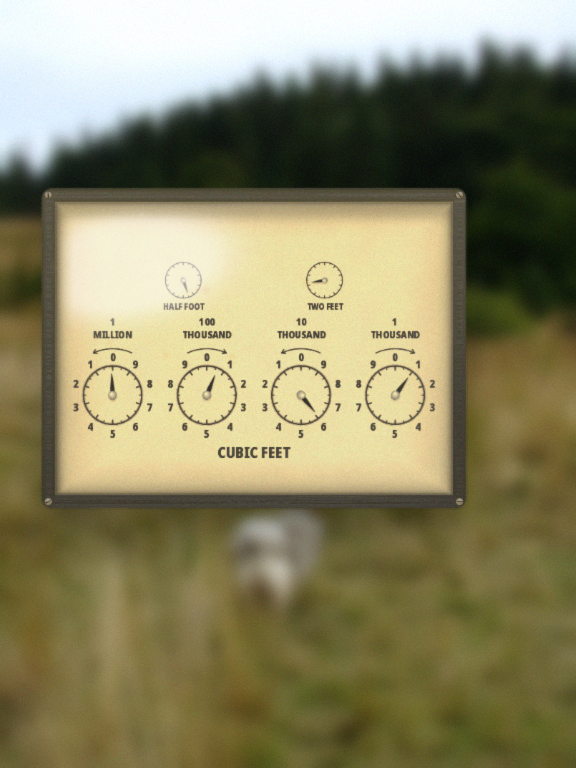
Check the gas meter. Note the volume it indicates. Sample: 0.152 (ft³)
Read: 6100 (ft³)
